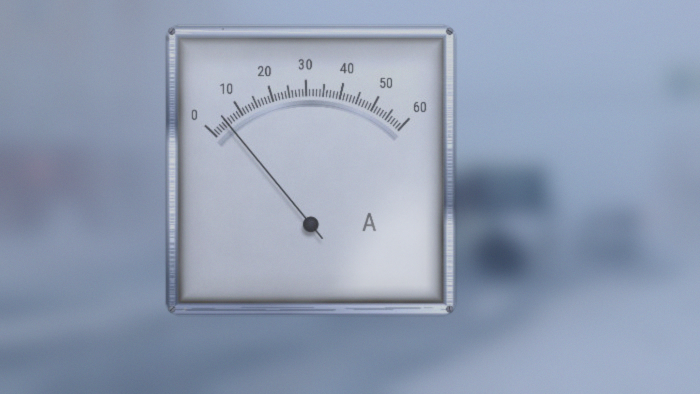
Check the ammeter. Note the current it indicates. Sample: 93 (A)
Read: 5 (A)
